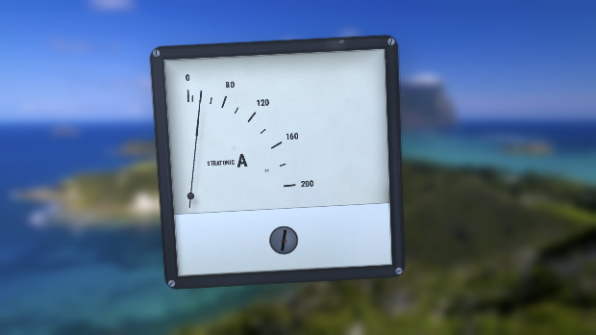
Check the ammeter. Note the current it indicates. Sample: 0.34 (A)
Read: 40 (A)
